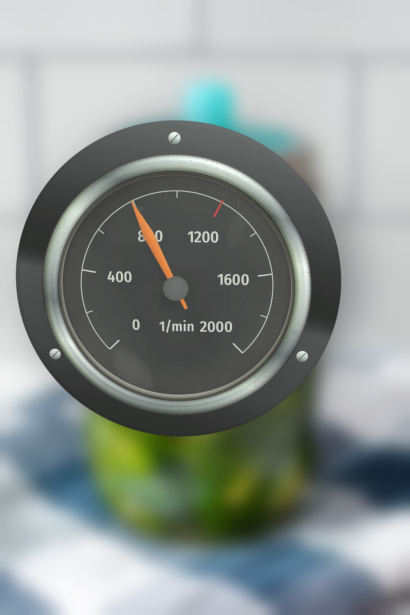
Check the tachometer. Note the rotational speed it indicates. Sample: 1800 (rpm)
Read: 800 (rpm)
